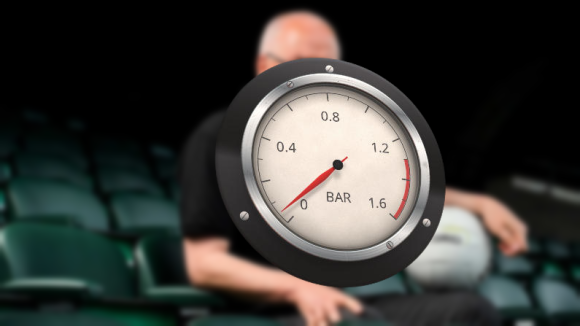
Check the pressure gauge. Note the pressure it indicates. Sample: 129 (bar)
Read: 0.05 (bar)
